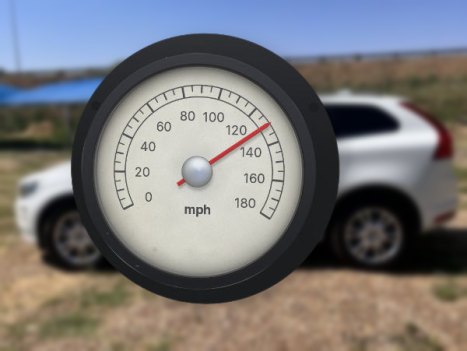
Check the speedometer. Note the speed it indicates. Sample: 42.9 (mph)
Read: 130 (mph)
